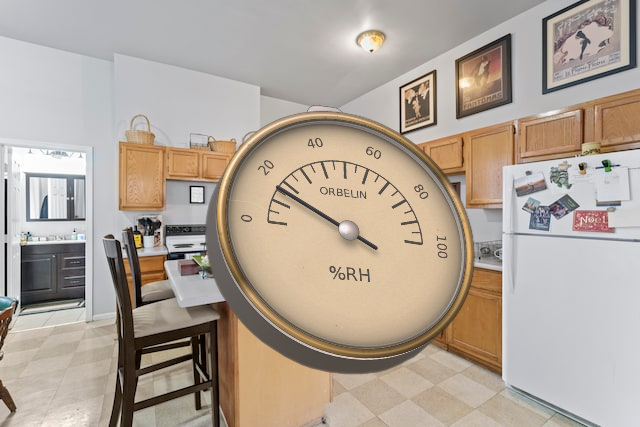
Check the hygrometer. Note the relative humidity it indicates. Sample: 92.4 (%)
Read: 15 (%)
